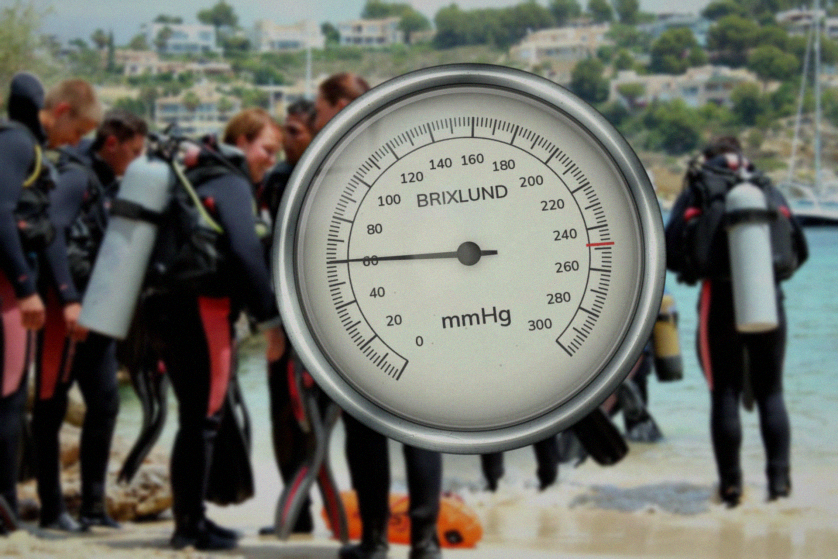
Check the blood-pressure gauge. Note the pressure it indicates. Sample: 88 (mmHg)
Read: 60 (mmHg)
